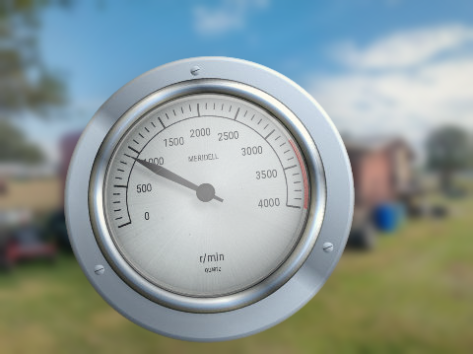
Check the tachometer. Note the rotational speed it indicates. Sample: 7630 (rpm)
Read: 900 (rpm)
